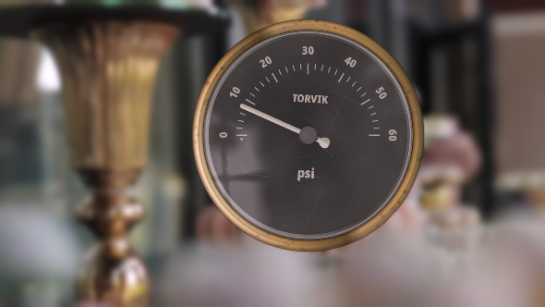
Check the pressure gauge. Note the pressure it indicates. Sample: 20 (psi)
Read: 8 (psi)
